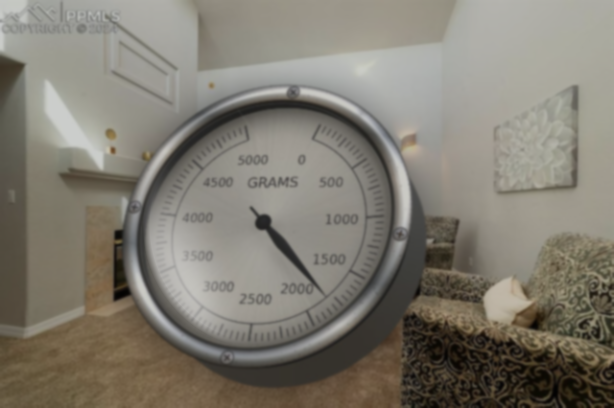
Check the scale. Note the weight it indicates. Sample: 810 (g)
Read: 1800 (g)
